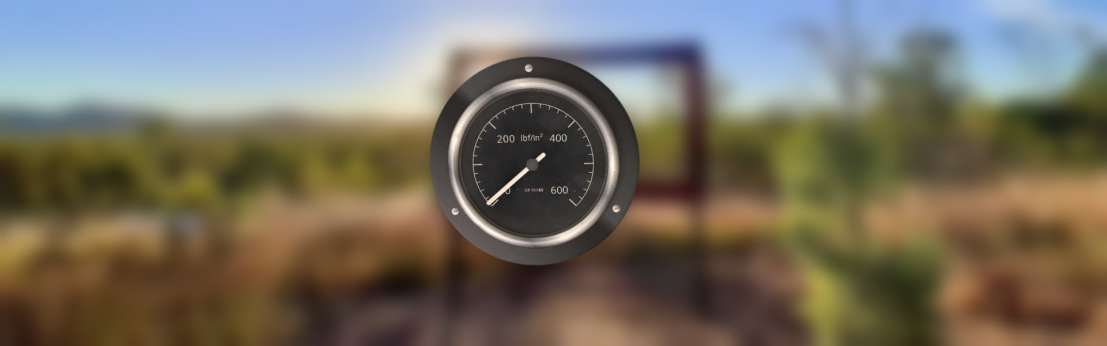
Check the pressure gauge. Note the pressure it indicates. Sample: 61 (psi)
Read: 10 (psi)
